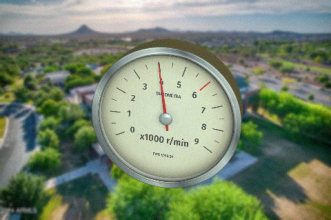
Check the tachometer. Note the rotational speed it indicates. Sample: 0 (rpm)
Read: 4000 (rpm)
